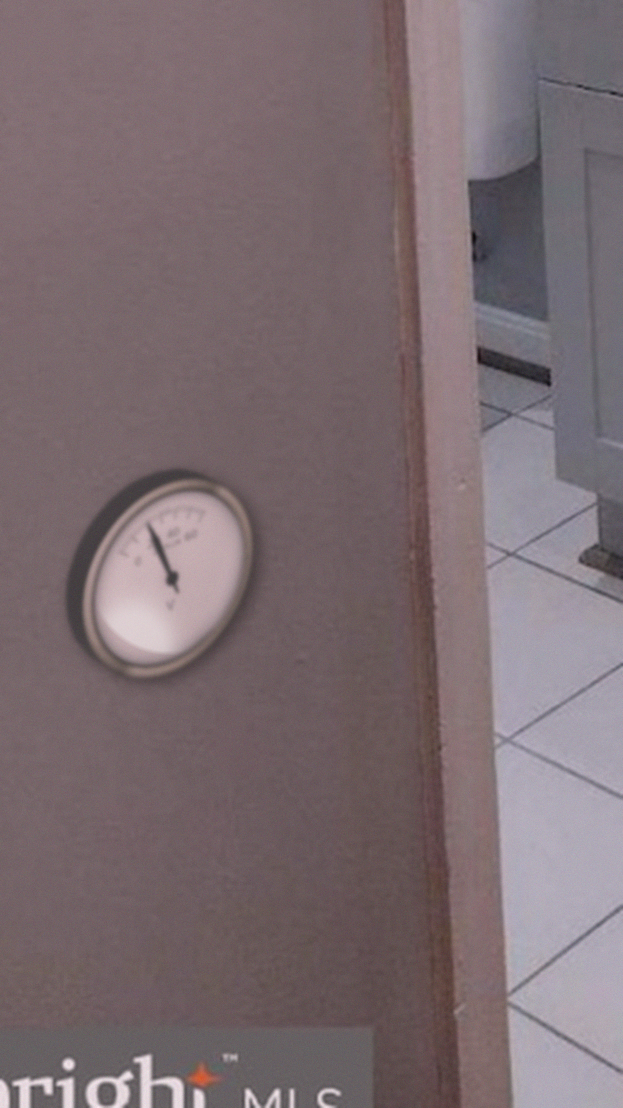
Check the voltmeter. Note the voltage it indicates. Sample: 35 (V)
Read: 20 (V)
